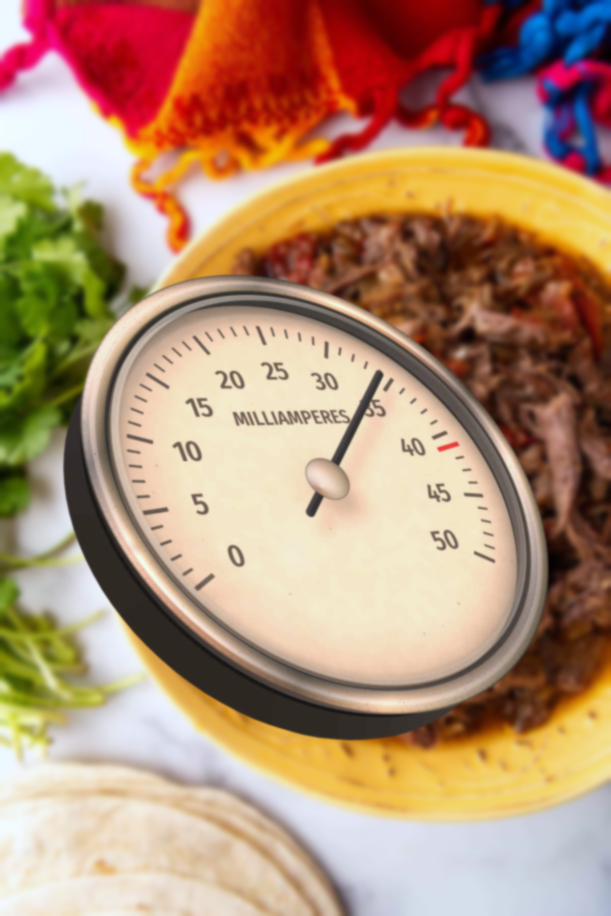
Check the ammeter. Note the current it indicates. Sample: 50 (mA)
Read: 34 (mA)
